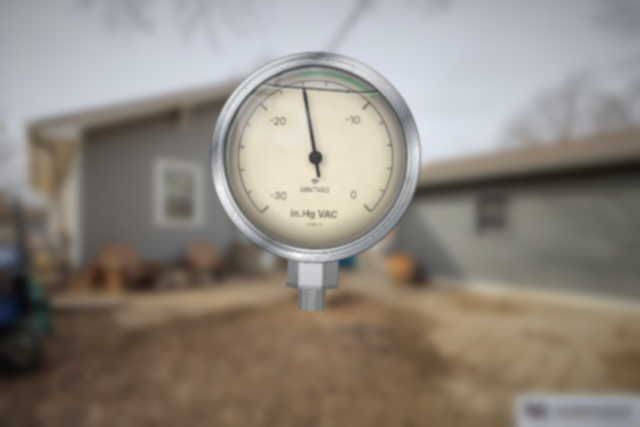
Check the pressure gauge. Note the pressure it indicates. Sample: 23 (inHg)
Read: -16 (inHg)
